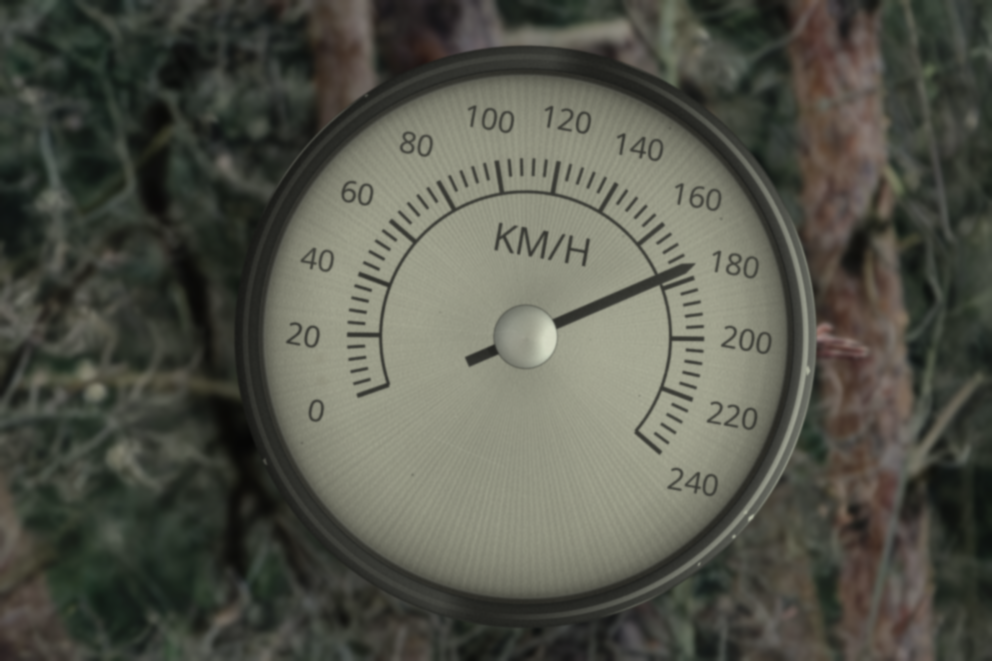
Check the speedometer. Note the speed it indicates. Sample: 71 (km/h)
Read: 176 (km/h)
